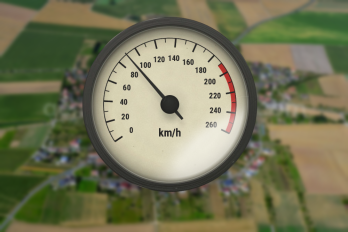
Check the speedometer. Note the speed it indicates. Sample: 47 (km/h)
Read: 90 (km/h)
